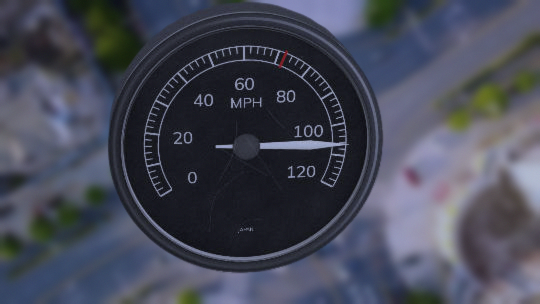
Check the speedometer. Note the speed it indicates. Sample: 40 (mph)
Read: 106 (mph)
